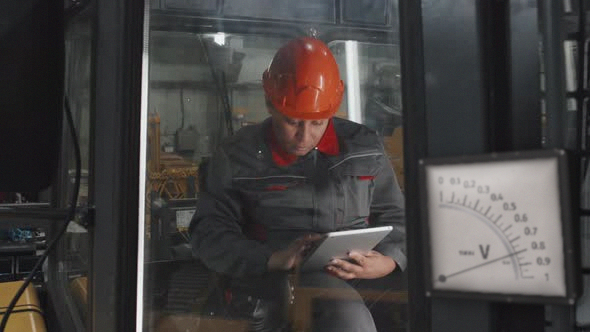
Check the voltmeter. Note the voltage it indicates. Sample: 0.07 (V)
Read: 0.8 (V)
